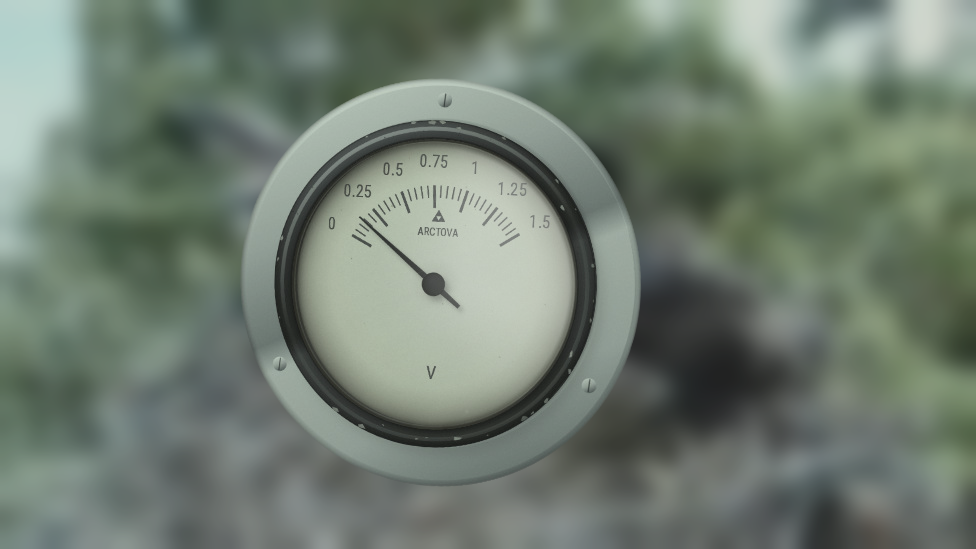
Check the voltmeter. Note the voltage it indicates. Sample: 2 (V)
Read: 0.15 (V)
